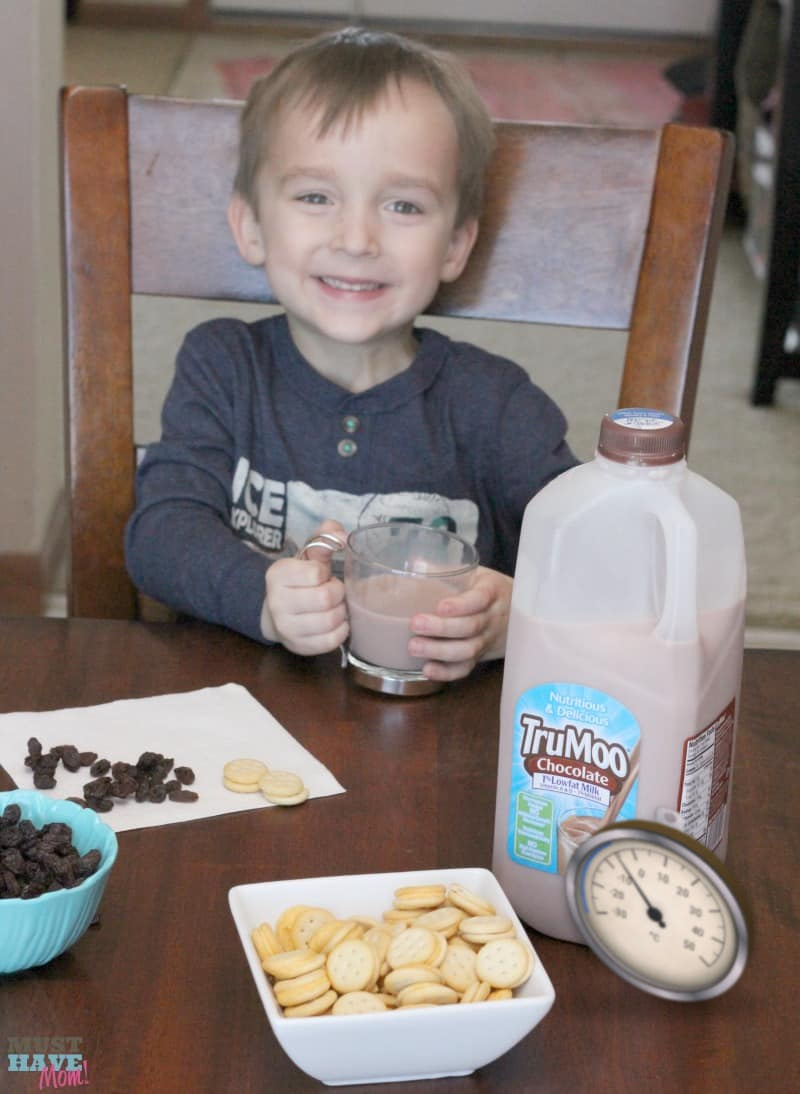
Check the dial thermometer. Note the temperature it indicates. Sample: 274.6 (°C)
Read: -5 (°C)
